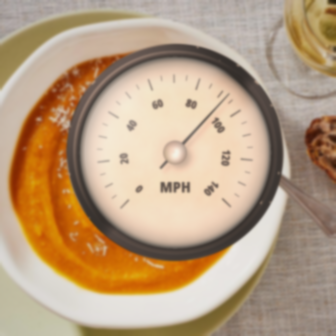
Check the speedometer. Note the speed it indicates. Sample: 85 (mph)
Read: 92.5 (mph)
